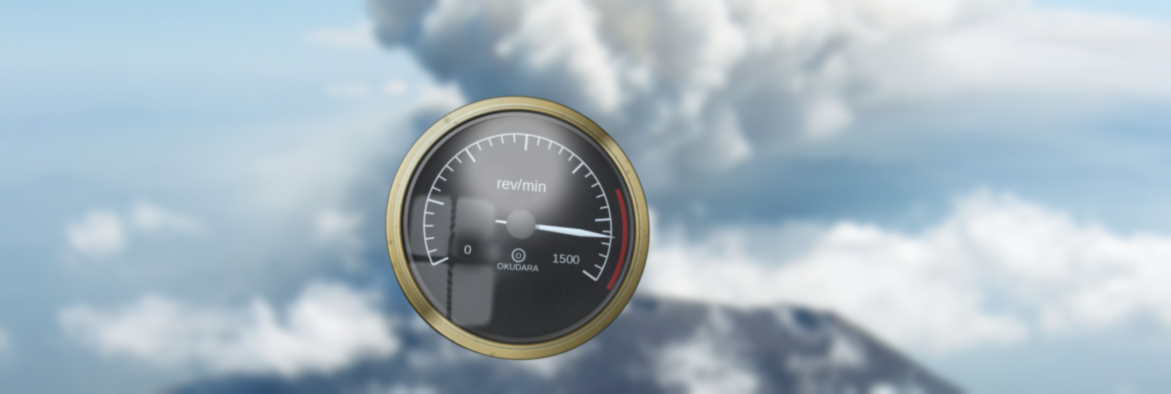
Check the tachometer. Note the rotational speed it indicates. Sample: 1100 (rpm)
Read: 1325 (rpm)
